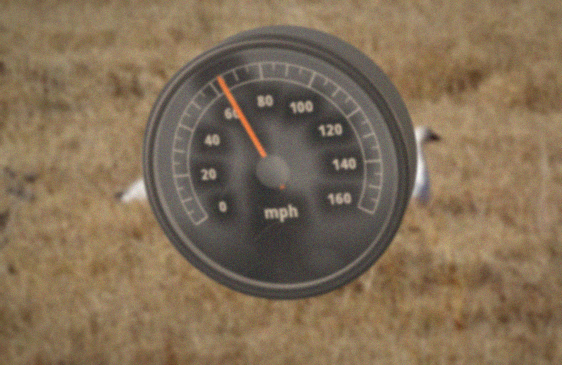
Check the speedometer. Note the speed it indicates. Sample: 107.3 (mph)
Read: 65 (mph)
